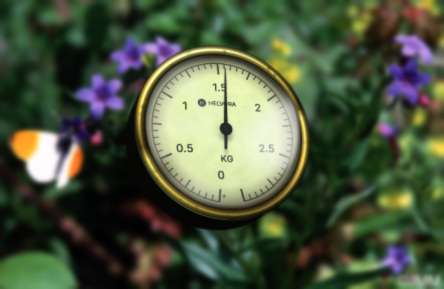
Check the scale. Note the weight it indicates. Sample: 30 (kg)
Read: 1.55 (kg)
